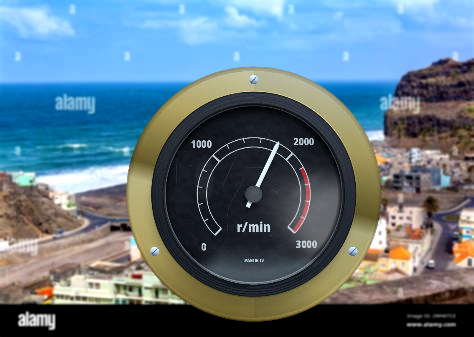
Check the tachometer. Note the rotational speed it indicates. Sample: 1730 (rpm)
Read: 1800 (rpm)
